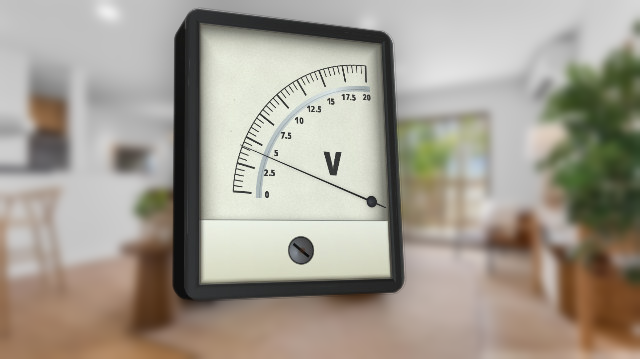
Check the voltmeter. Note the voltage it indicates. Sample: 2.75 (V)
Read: 4 (V)
